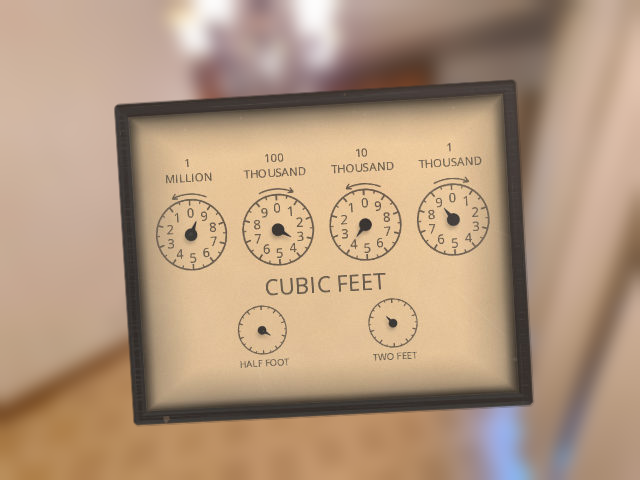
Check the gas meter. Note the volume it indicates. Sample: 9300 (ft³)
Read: 933900 (ft³)
